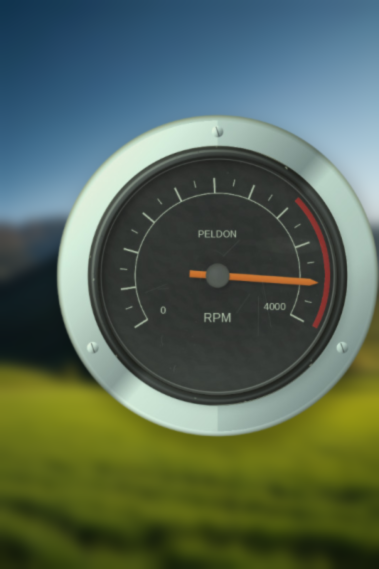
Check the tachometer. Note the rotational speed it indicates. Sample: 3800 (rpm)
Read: 3600 (rpm)
